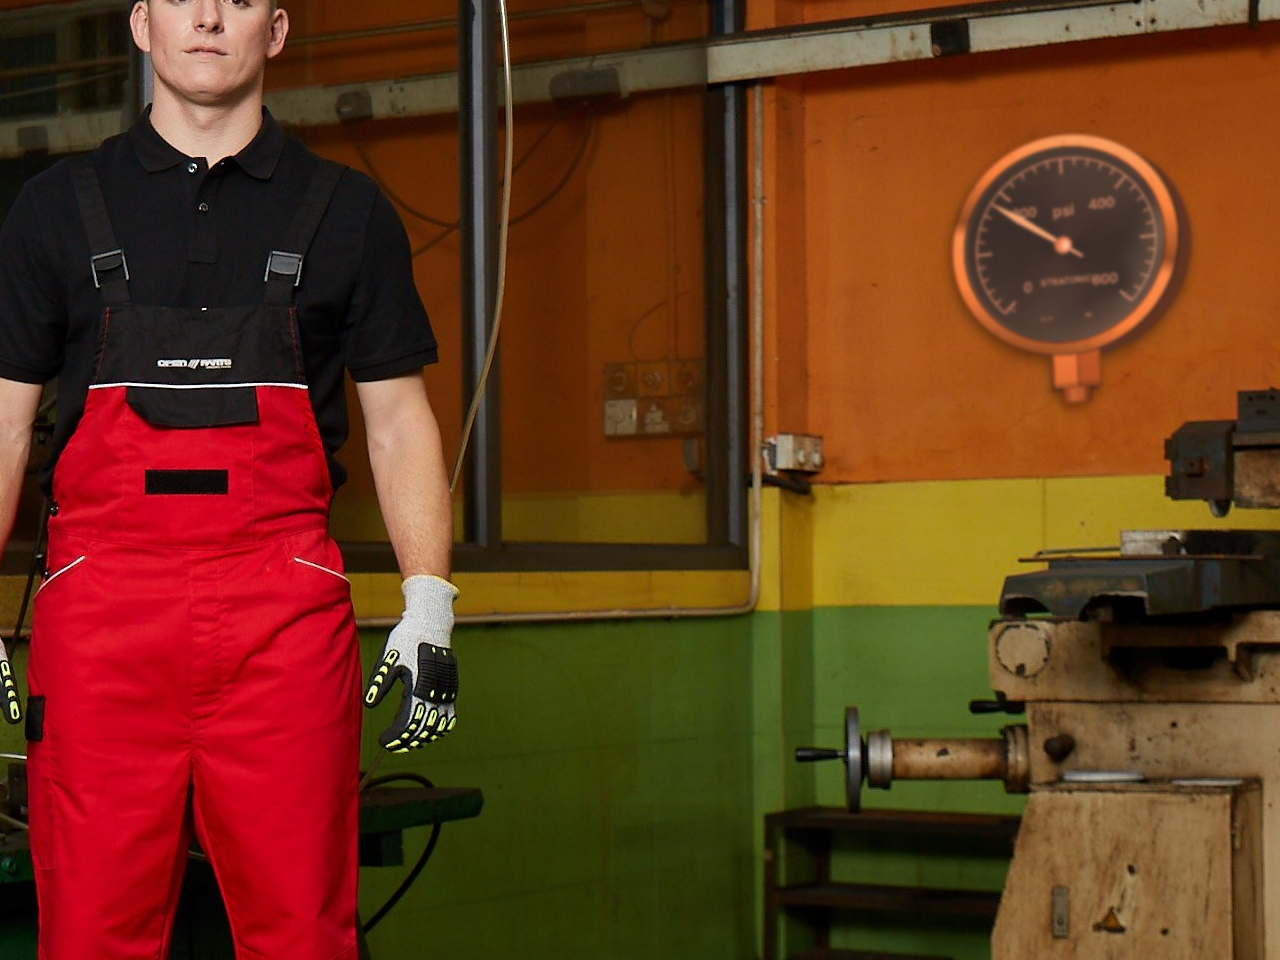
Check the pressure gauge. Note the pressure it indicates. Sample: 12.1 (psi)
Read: 180 (psi)
